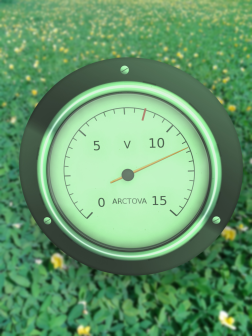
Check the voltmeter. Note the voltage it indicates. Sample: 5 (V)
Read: 11.25 (V)
